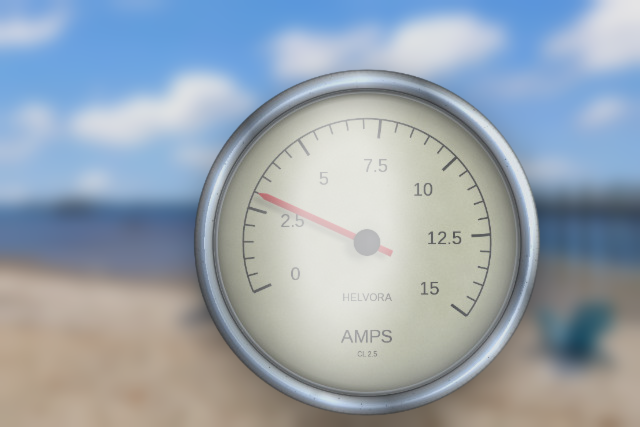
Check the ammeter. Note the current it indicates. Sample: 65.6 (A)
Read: 3 (A)
